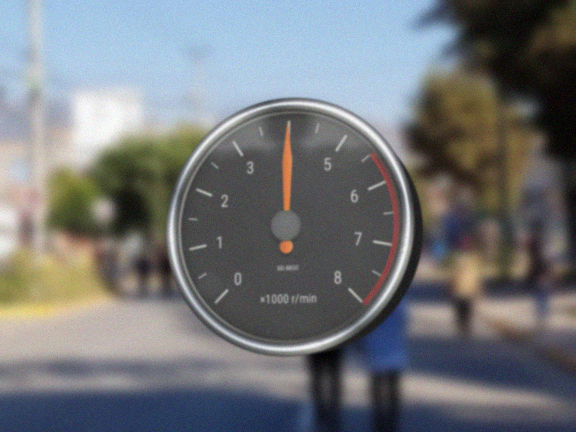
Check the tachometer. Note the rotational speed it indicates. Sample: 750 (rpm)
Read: 4000 (rpm)
